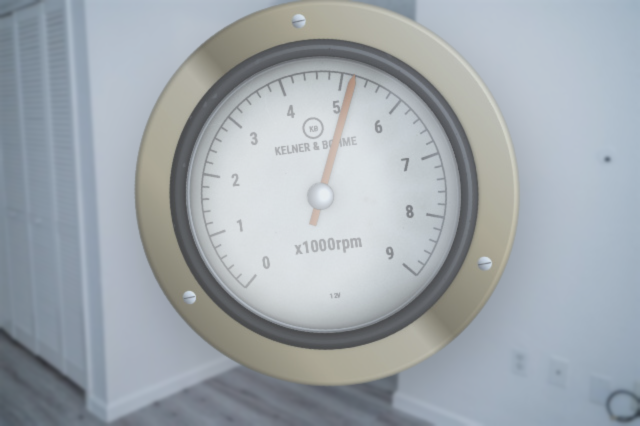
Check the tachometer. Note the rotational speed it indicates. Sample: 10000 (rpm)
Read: 5200 (rpm)
